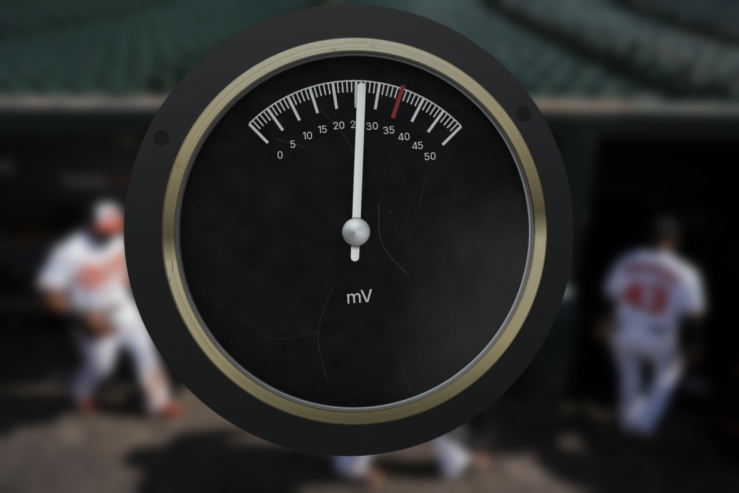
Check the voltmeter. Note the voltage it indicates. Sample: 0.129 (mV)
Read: 26 (mV)
